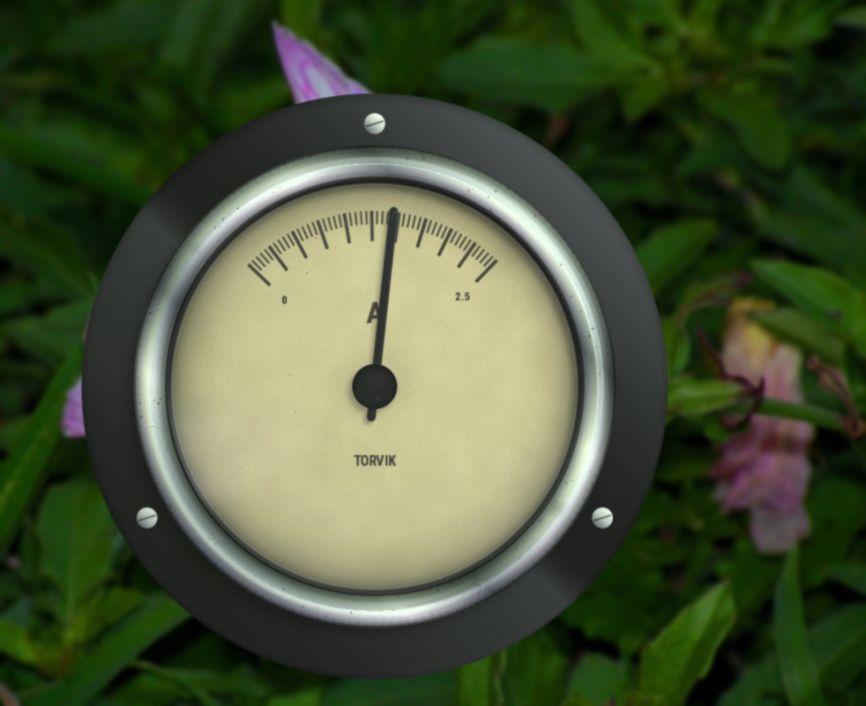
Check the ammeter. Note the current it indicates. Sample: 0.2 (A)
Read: 1.45 (A)
